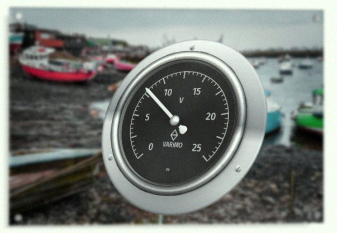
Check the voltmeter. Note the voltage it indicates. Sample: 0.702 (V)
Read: 8 (V)
